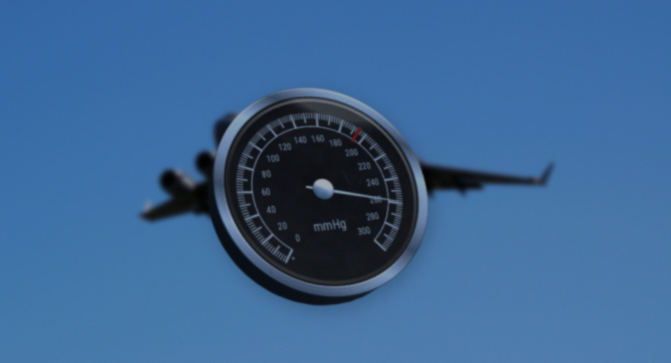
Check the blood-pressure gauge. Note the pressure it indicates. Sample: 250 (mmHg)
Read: 260 (mmHg)
